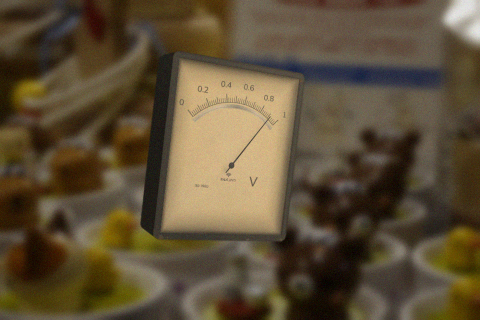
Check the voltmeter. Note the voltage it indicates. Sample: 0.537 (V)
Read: 0.9 (V)
